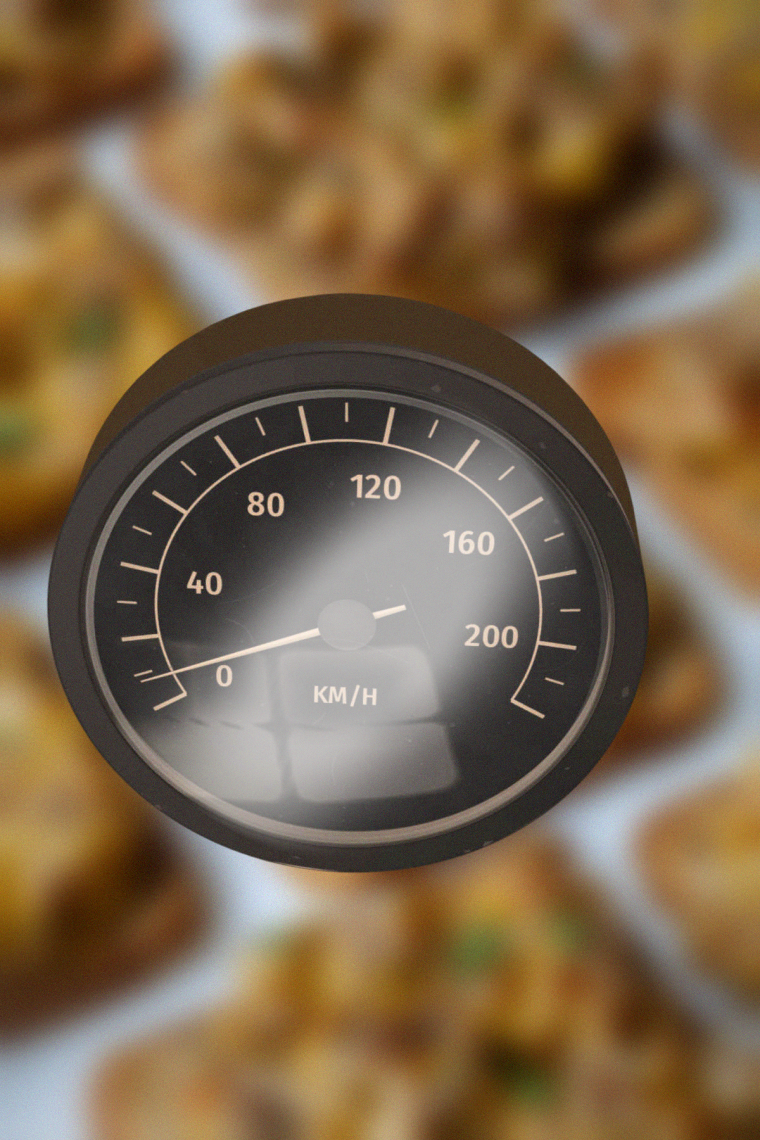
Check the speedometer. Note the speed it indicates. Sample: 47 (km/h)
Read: 10 (km/h)
